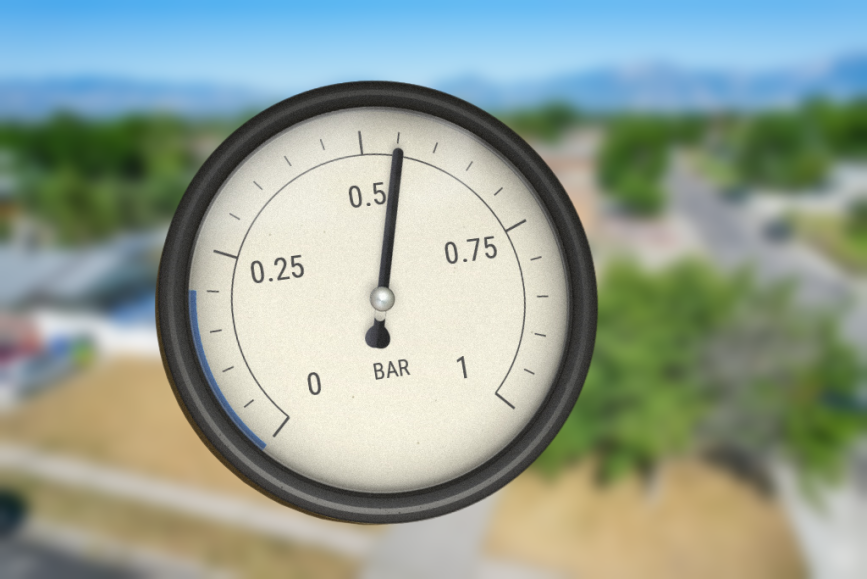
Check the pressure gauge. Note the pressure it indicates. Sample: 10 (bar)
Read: 0.55 (bar)
